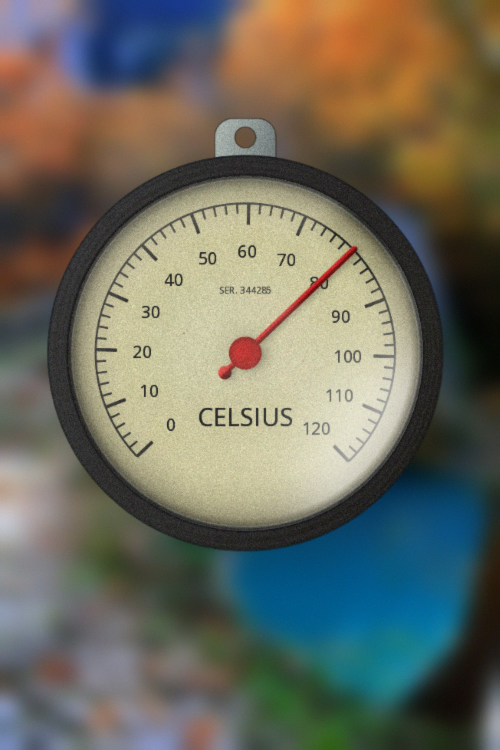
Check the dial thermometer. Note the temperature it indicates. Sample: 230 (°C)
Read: 80 (°C)
